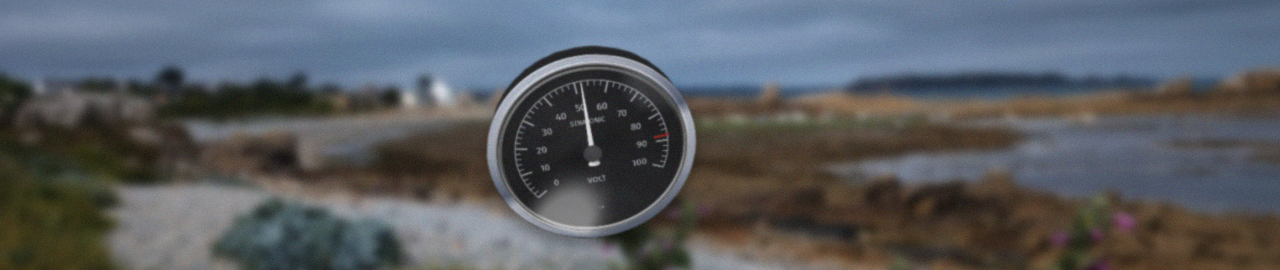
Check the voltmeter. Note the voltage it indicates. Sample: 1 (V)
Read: 52 (V)
